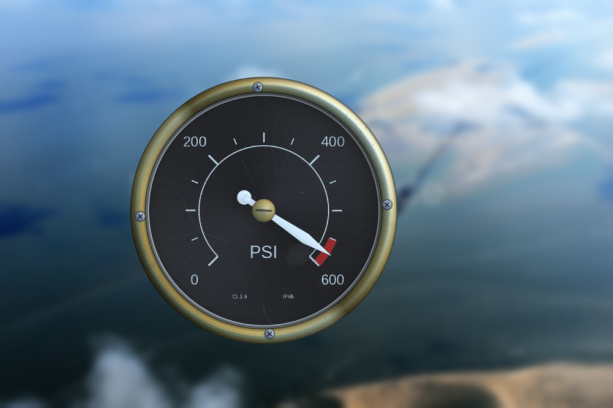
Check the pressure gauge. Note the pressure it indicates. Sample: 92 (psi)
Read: 575 (psi)
